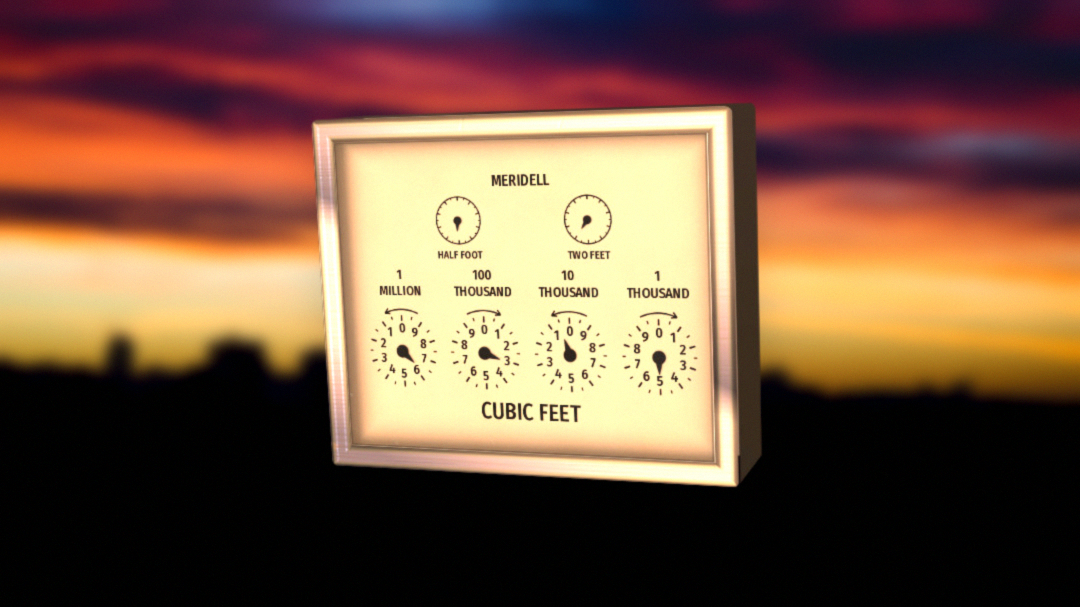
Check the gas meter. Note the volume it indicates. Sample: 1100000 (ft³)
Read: 630500 (ft³)
